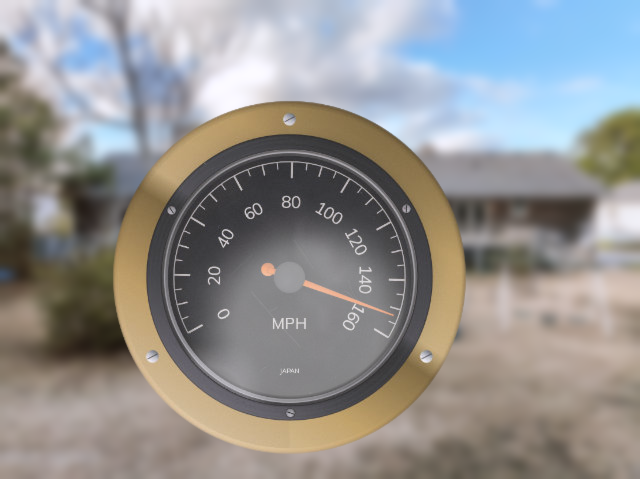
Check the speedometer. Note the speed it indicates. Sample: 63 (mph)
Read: 152.5 (mph)
